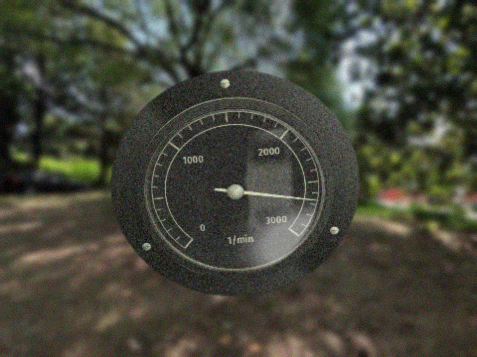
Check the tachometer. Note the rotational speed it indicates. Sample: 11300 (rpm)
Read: 2650 (rpm)
